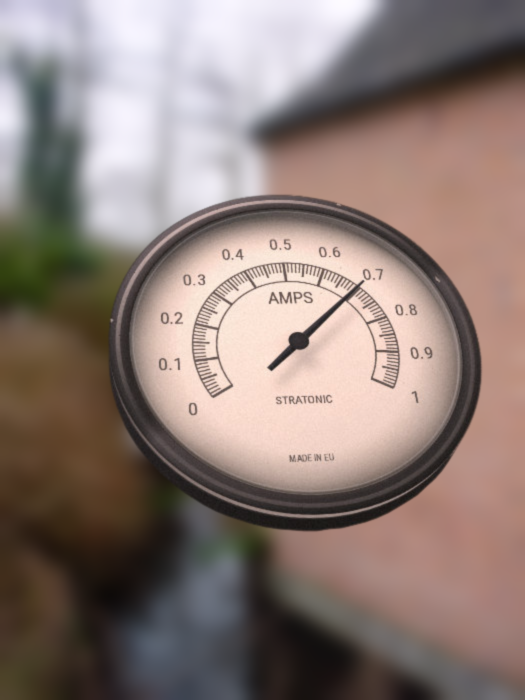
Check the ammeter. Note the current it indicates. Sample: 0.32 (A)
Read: 0.7 (A)
